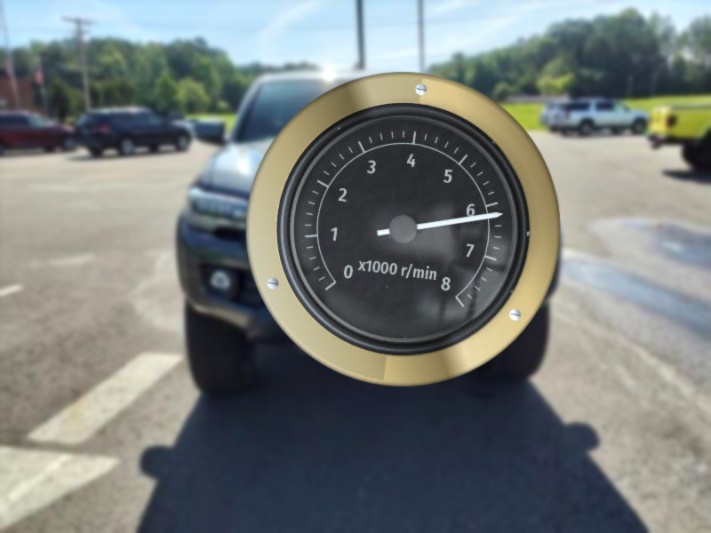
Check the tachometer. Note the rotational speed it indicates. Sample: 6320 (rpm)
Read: 6200 (rpm)
